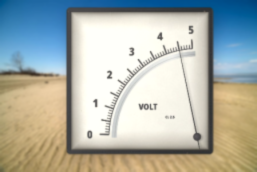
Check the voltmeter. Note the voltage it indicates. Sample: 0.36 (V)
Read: 4.5 (V)
